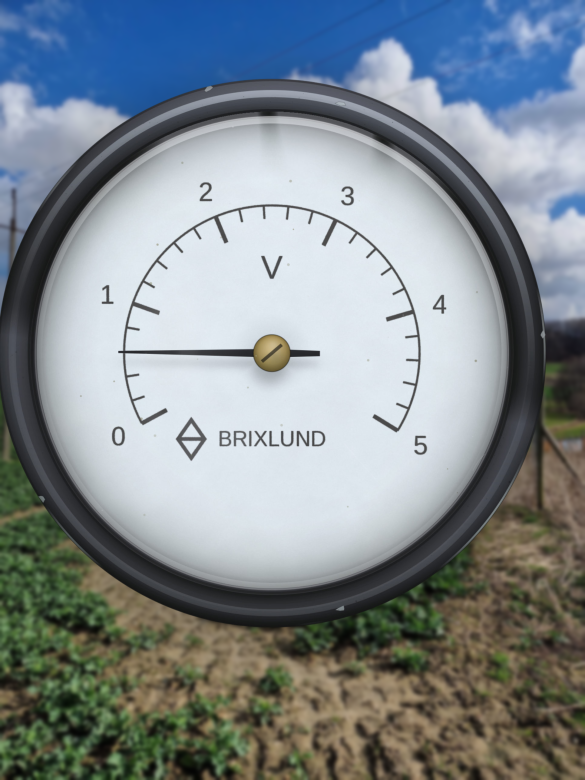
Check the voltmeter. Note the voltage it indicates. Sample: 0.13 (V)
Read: 0.6 (V)
